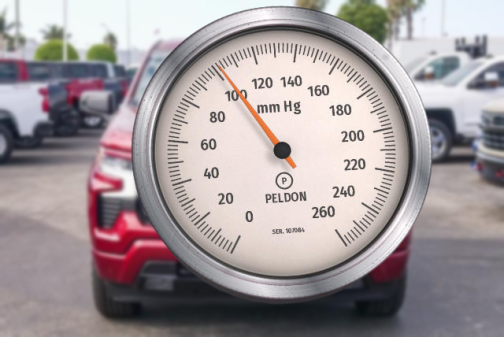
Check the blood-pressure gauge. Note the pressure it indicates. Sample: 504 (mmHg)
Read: 102 (mmHg)
